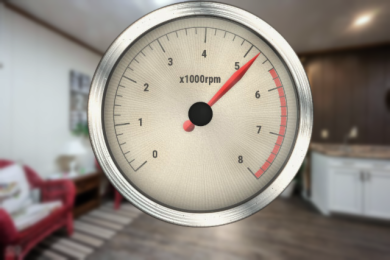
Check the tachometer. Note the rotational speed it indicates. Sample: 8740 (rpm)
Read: 5200 (rpm)
